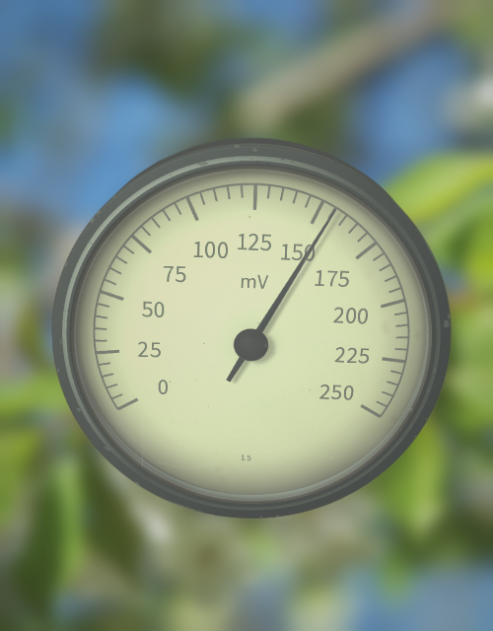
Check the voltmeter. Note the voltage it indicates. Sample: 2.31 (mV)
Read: 155 (mV)
